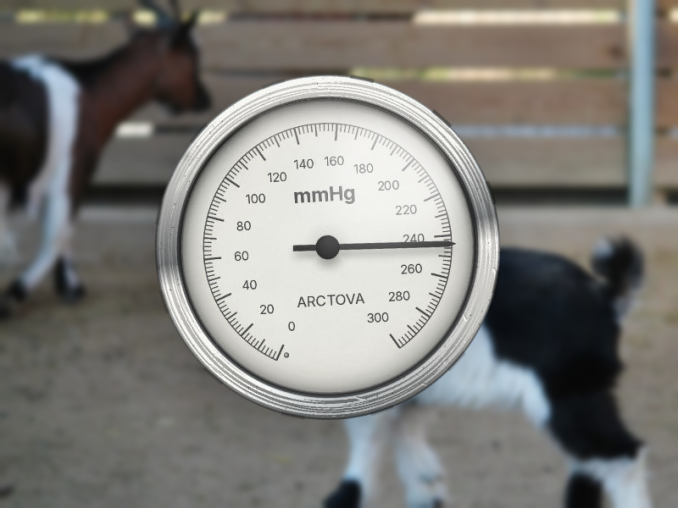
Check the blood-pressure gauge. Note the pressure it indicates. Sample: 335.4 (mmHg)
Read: 244 (mmHg)
